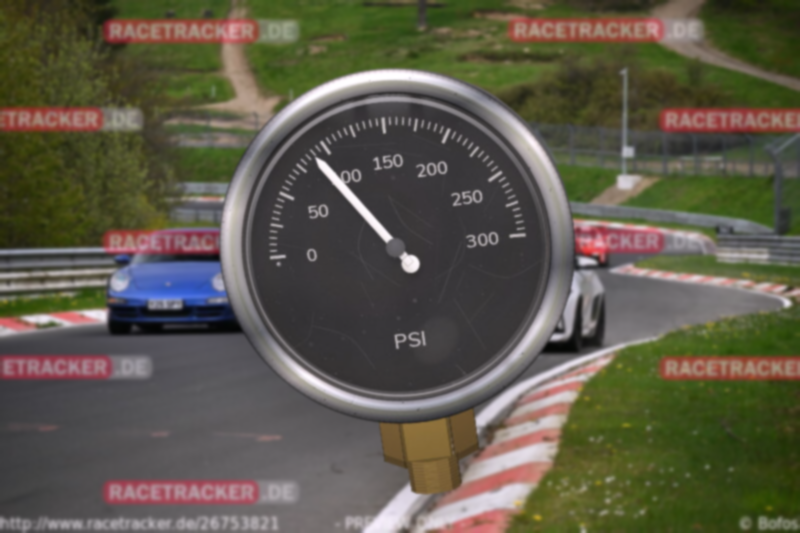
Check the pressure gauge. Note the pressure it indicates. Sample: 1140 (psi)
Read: 90 (psi)
